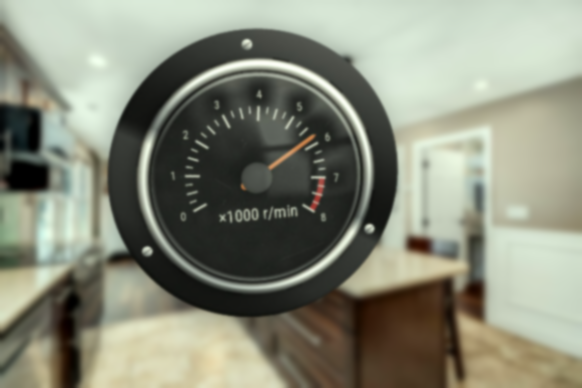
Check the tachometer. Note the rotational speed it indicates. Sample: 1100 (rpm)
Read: 5750 (rpm)
